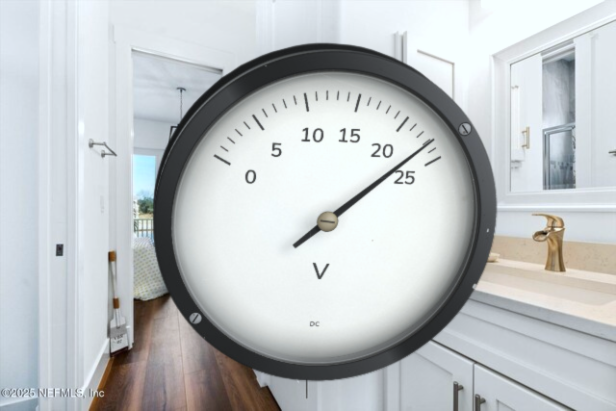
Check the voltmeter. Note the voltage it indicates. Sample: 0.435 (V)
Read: 23 (V)
